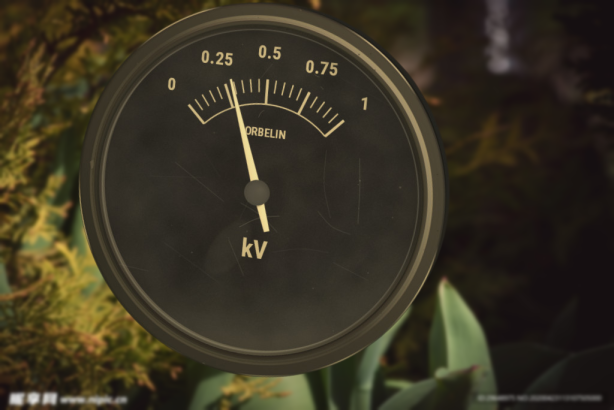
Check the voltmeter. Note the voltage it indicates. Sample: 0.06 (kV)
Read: 0.3 (kV)
